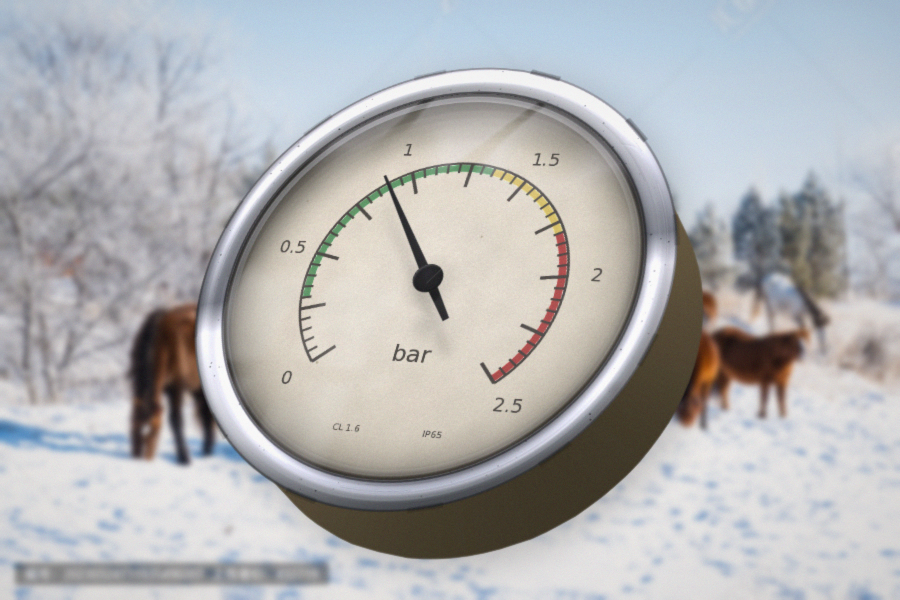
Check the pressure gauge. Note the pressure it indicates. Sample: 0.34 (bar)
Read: 0.9 (bar)
